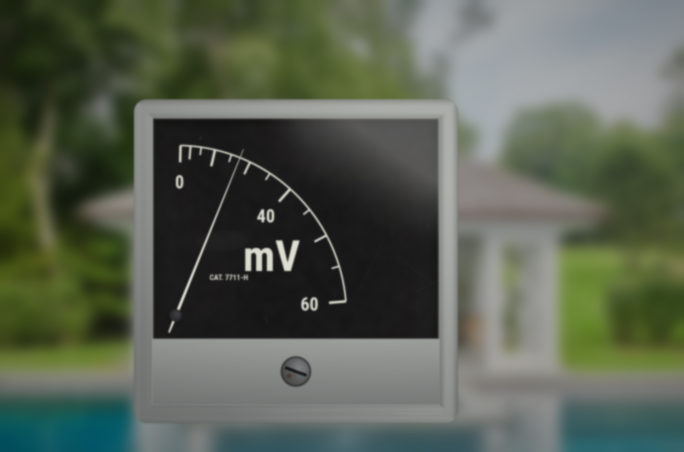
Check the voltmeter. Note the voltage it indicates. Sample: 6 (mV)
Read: 27.5 (mV)
